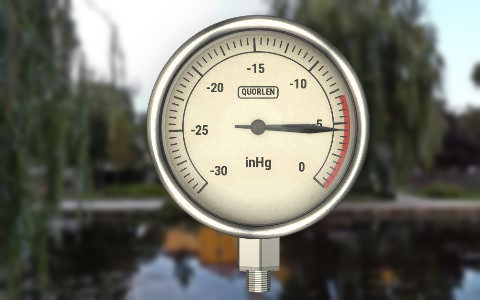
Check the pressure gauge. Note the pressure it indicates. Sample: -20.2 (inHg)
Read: -4.5 (inHg)
